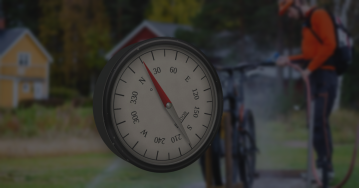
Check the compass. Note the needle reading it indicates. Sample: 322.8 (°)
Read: 15 (°)
